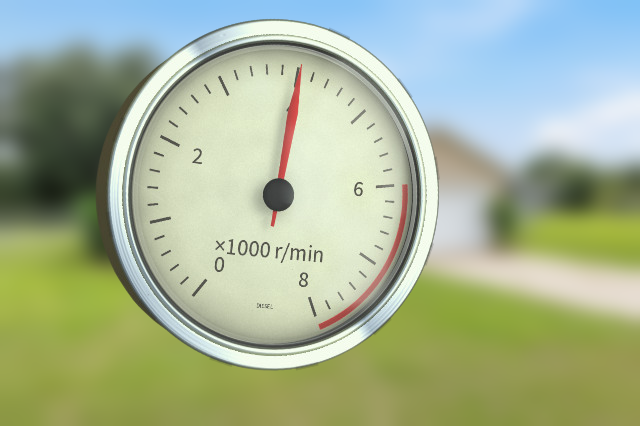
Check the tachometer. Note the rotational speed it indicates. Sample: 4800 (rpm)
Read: 4000 (rpm)
